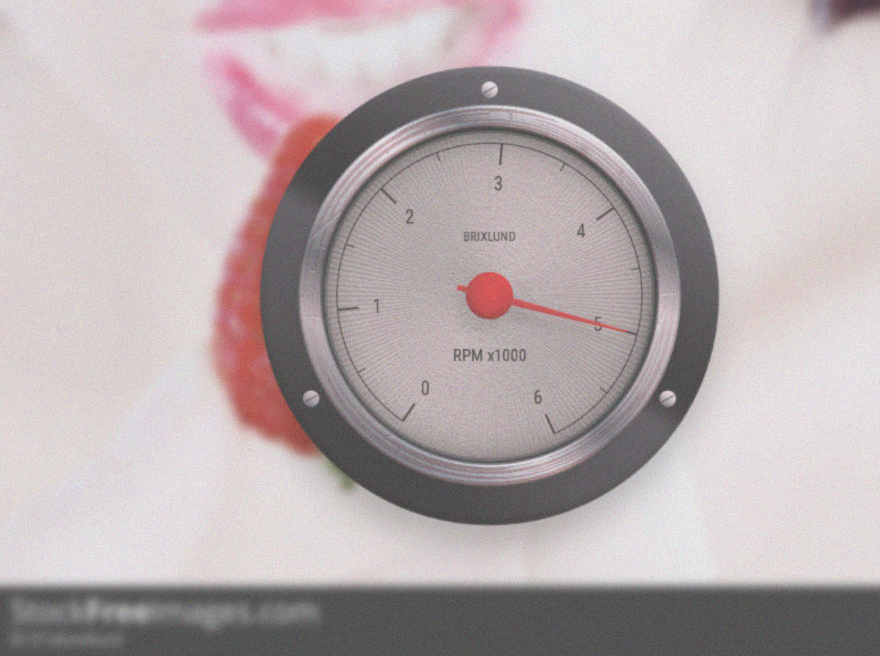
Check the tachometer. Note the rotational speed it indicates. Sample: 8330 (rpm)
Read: 5000 (rpm)
